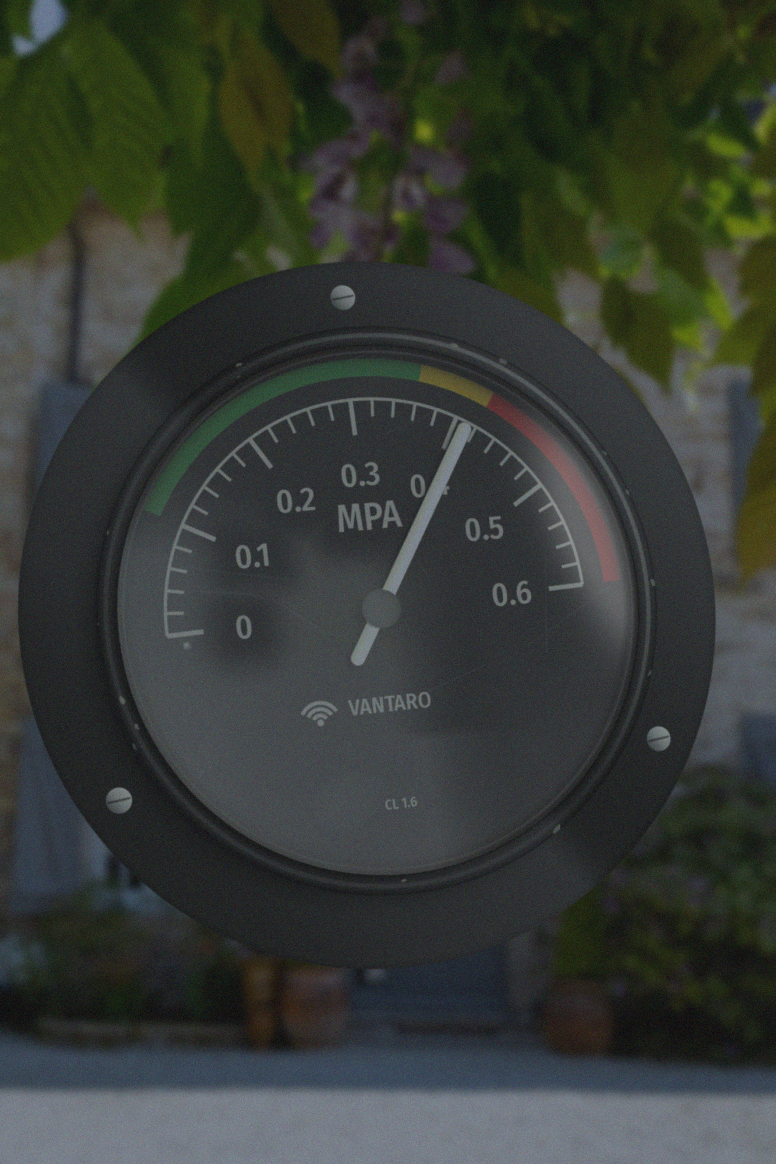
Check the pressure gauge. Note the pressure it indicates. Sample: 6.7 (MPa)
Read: 0.41 (MPa)
